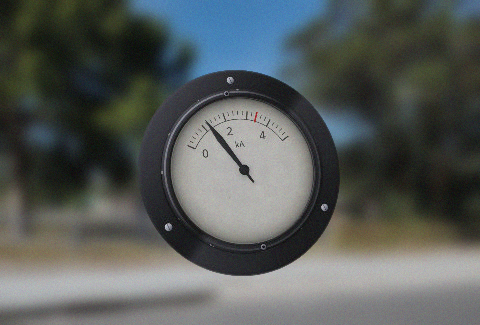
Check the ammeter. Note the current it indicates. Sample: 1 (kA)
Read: 1.2 (kA)
